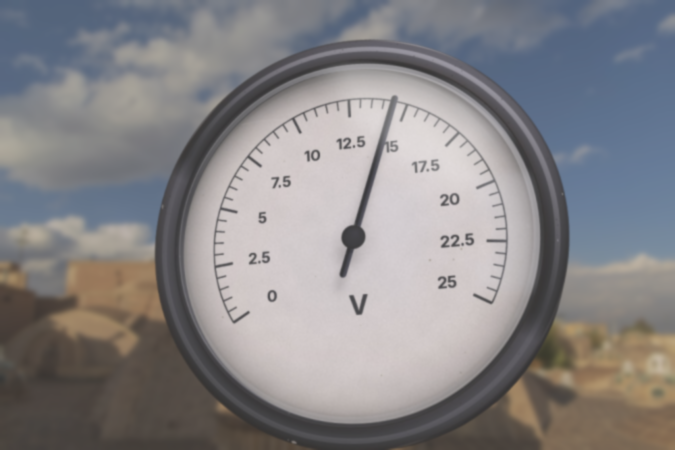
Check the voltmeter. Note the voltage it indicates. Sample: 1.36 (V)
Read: 14.5 (V)
